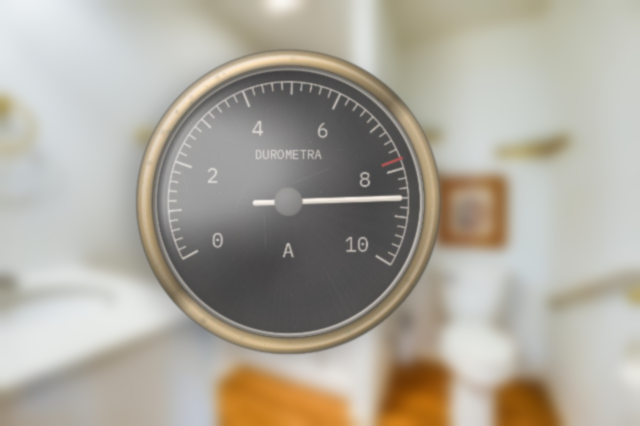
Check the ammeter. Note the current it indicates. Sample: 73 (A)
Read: 8.6 (A)
